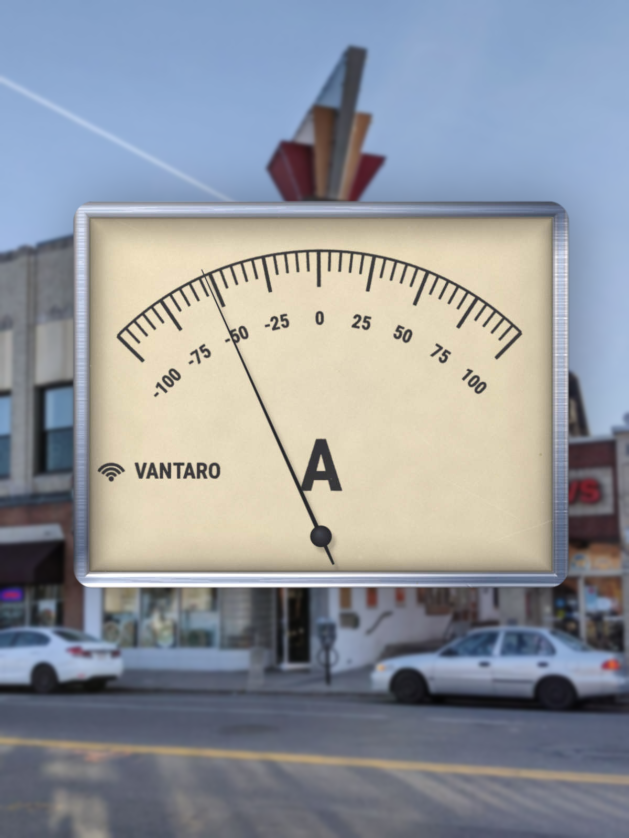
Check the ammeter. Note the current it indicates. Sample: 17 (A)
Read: -52.5 (A)
